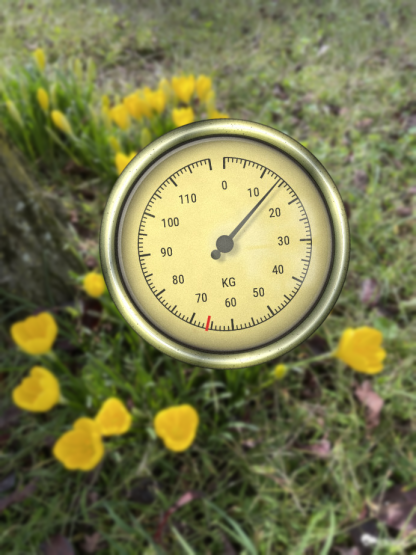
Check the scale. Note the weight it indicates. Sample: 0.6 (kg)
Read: 14 (kg)
